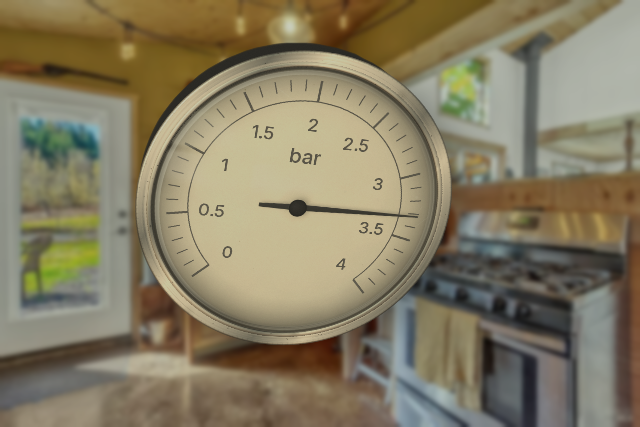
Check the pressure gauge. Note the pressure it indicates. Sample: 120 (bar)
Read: 3.3 (bar)
